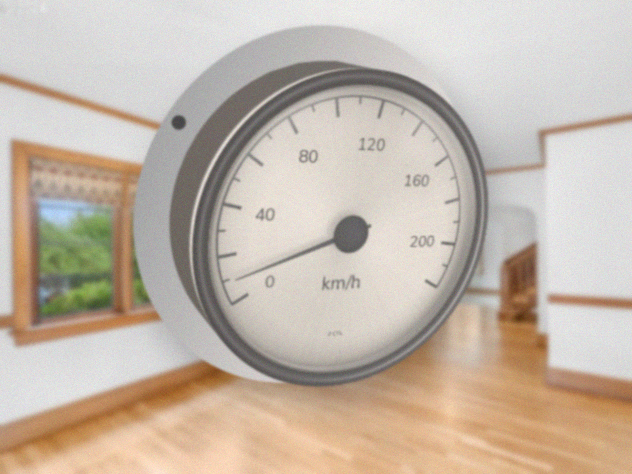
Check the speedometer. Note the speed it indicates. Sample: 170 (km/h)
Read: 10 (km/h)
